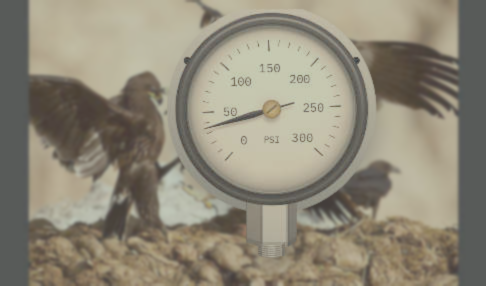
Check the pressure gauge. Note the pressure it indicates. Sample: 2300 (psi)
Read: 35 (psi)
